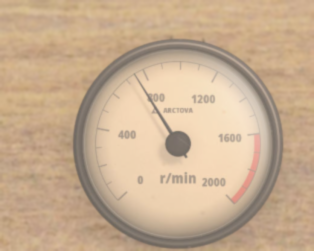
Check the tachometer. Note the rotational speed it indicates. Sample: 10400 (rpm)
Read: 750 (rpm)
